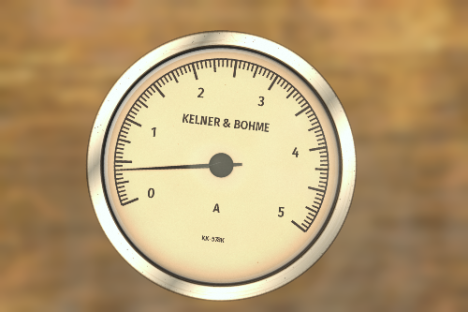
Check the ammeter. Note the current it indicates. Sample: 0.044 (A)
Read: 0.4 (A)
